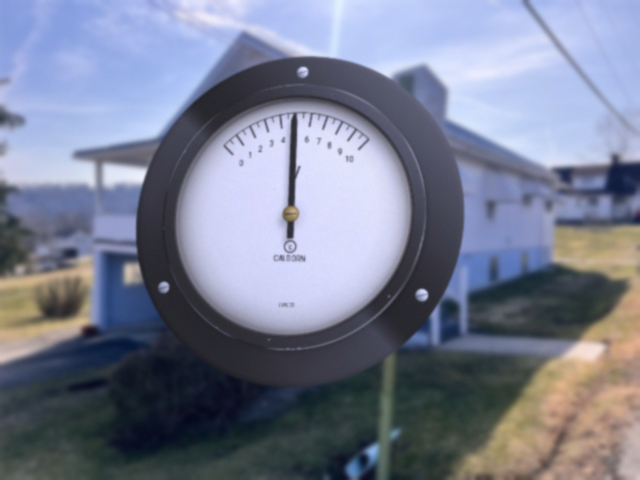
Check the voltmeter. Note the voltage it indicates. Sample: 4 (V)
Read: 5 (V)
